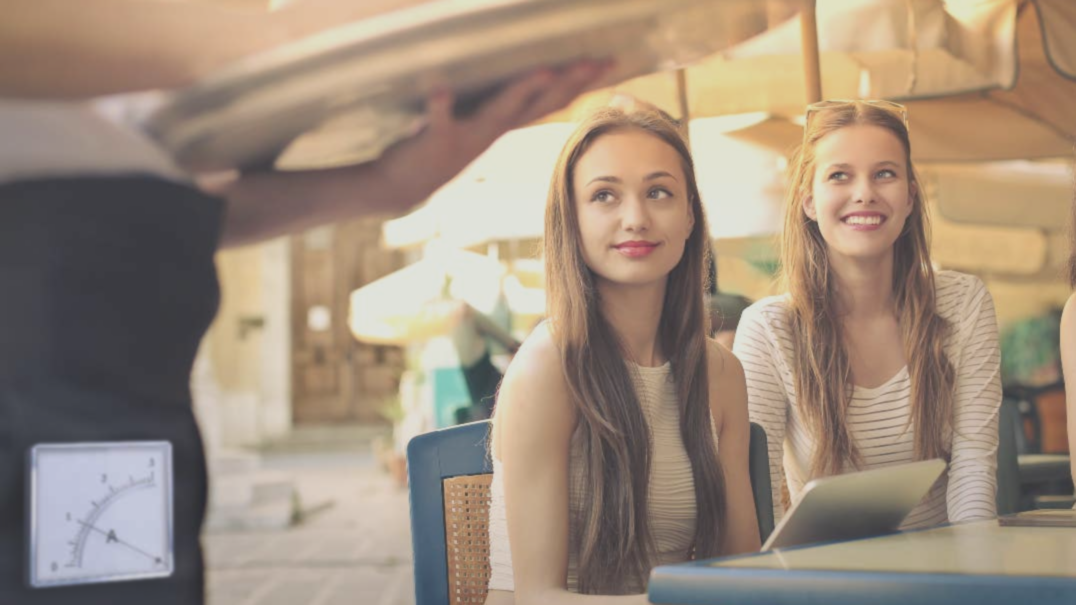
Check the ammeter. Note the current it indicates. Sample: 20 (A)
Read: 1 (A)
